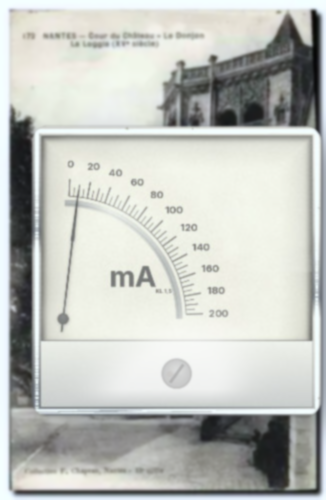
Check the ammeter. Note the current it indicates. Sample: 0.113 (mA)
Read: 10 (mA)
